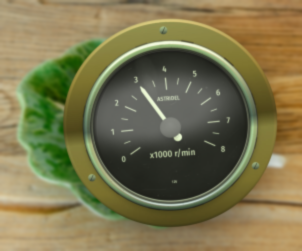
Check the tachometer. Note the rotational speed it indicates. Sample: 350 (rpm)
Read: 3000 (rpm)
